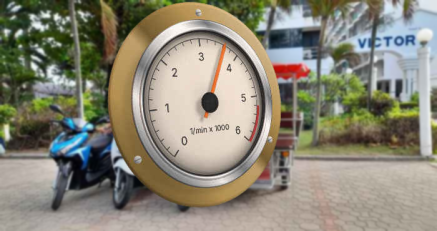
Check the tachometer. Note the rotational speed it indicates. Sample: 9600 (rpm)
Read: 3600 (rpm)
